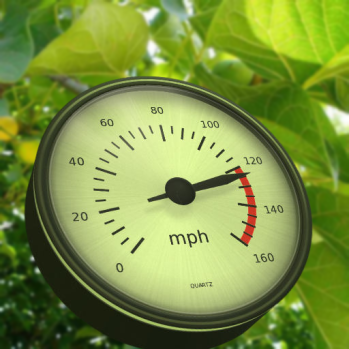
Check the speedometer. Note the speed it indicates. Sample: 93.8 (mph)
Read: 125 (mph)
